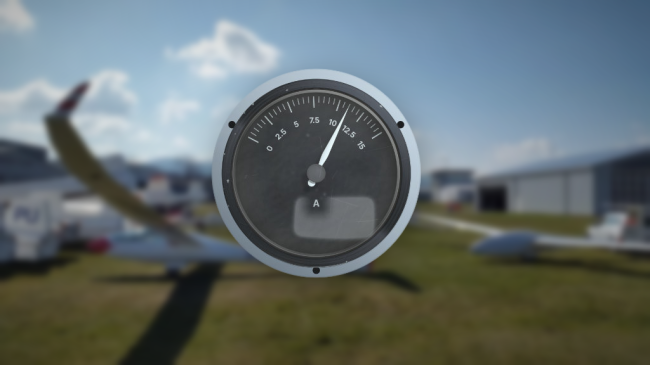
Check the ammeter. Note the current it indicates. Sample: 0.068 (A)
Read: 11 (A)
